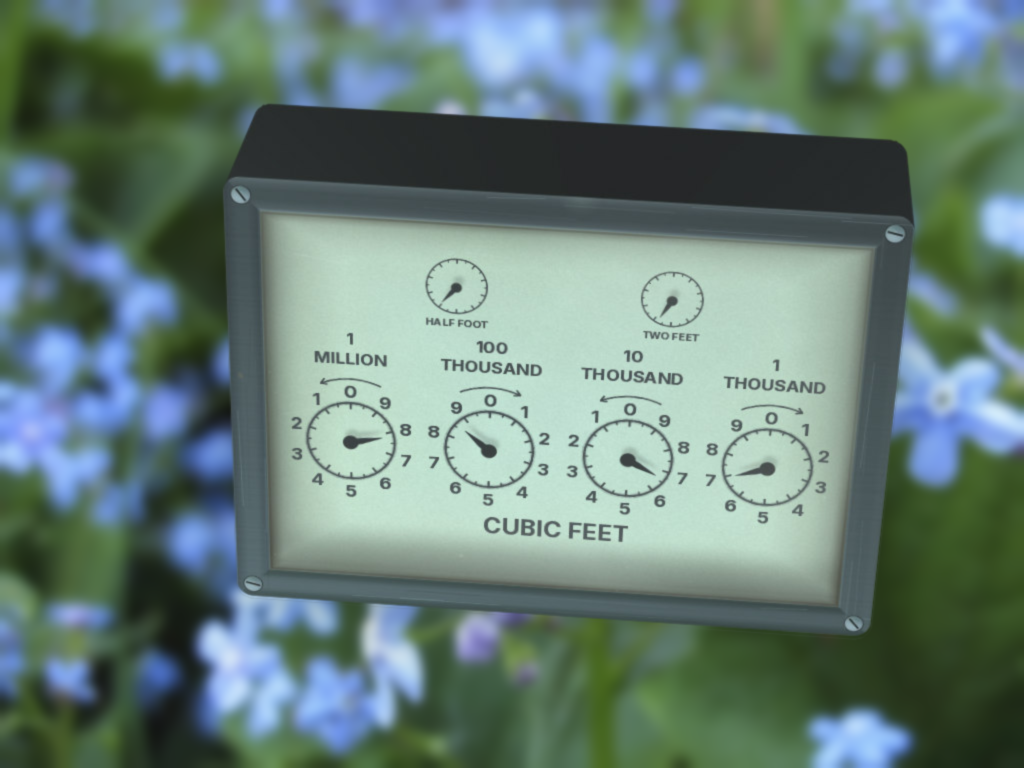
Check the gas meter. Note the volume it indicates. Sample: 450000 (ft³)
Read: 786700 (ft³)
